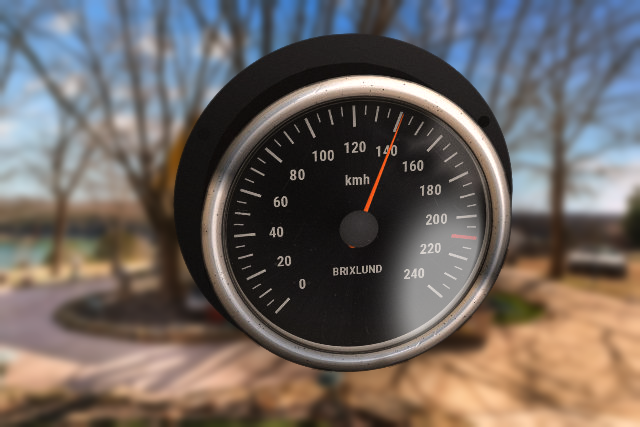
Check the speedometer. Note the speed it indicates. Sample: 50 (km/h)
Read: 140 (km/h)
